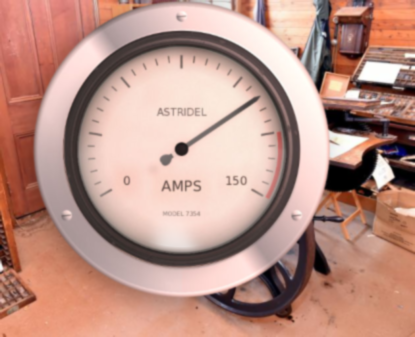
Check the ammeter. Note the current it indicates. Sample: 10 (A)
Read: 110 (A)
